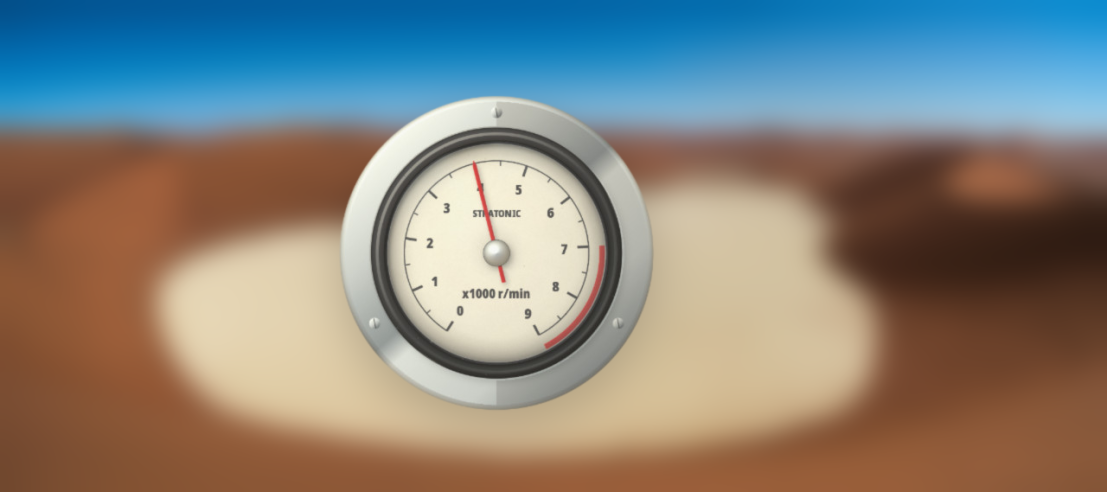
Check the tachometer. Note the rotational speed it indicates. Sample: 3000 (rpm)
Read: 4000 (rpm)
